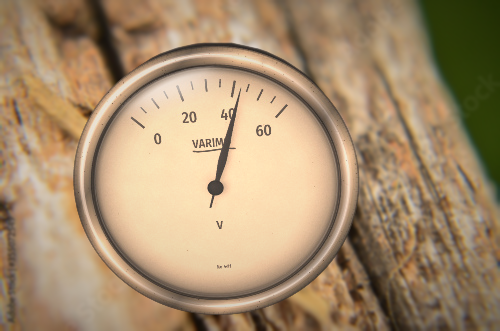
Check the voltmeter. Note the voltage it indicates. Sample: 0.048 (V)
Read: 42.5 (V)
